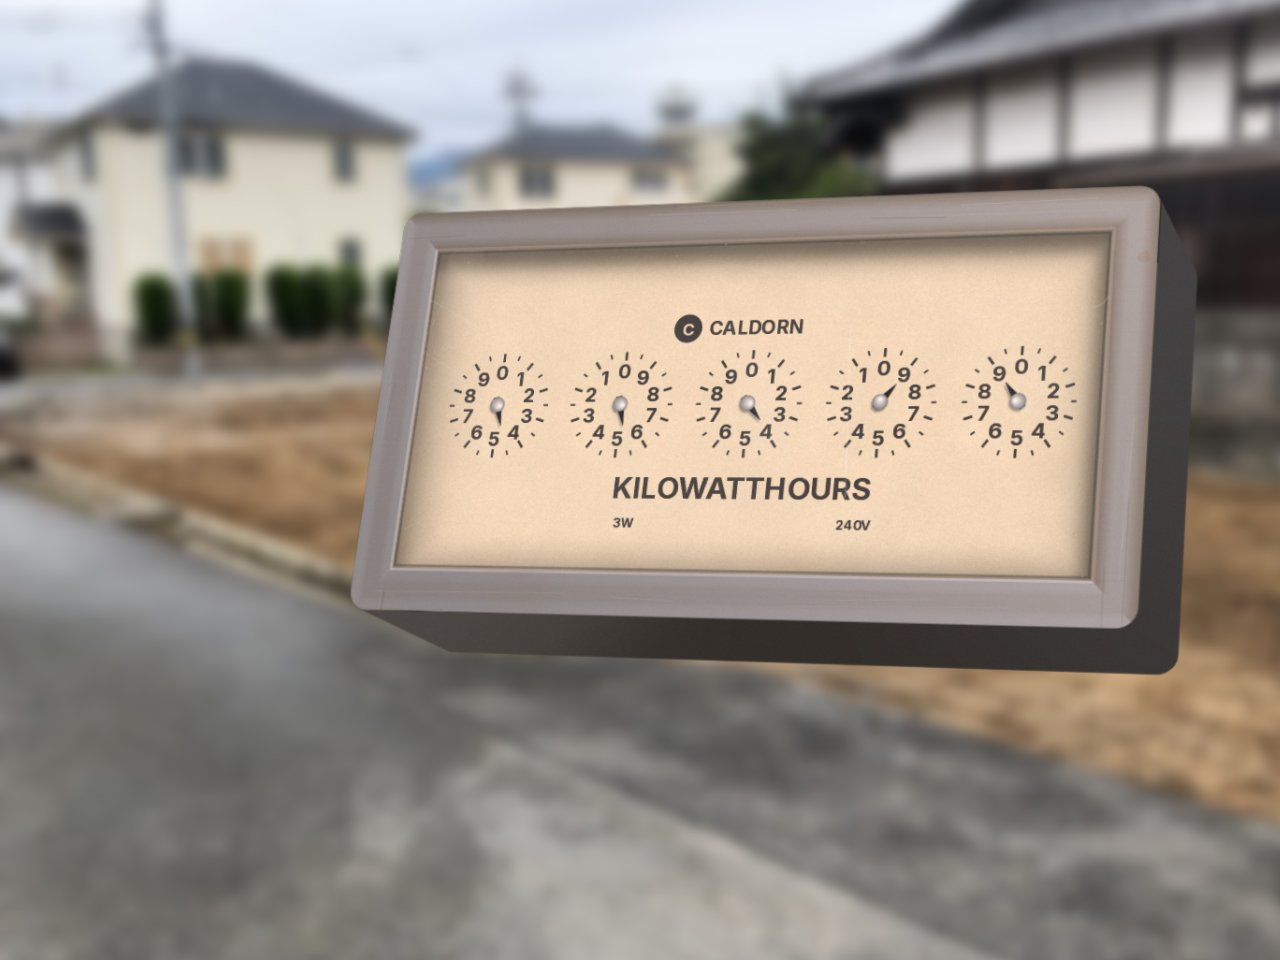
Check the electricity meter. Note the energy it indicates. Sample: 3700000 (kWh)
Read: 45389 (kWh)
